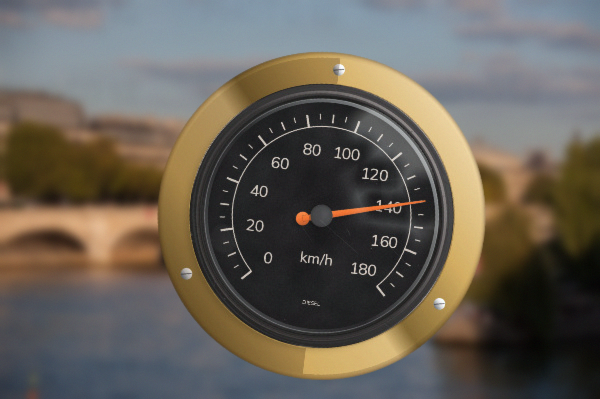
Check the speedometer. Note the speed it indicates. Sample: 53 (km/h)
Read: 140 (km/h)
